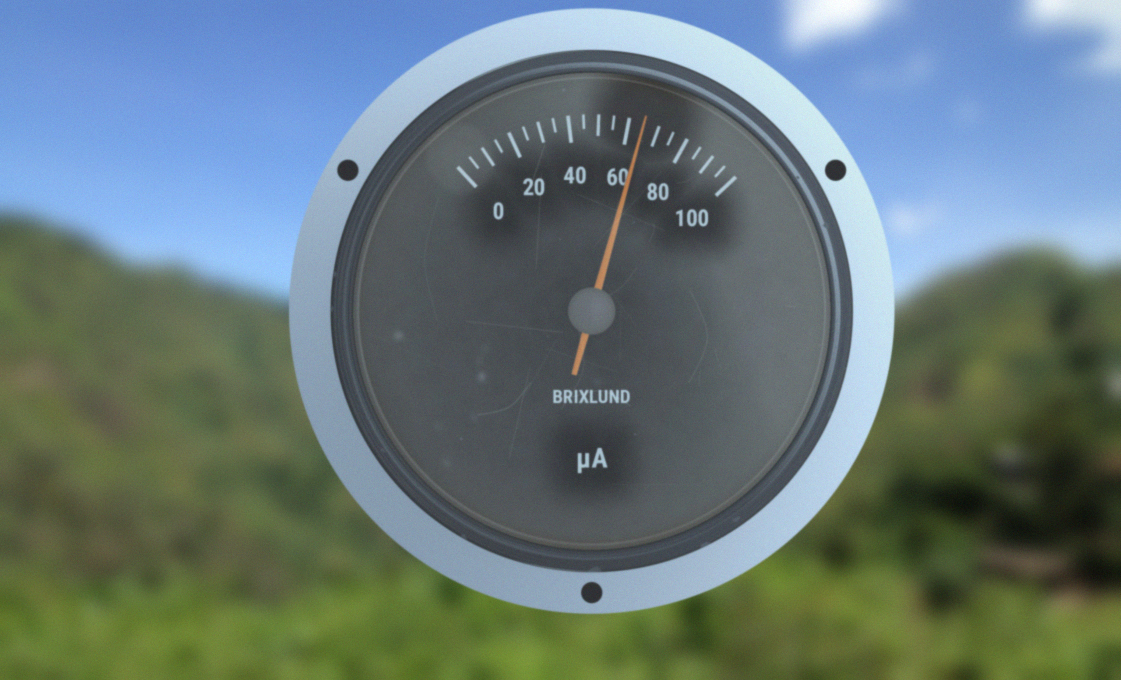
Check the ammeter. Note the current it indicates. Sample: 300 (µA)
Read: 65 (µA)
